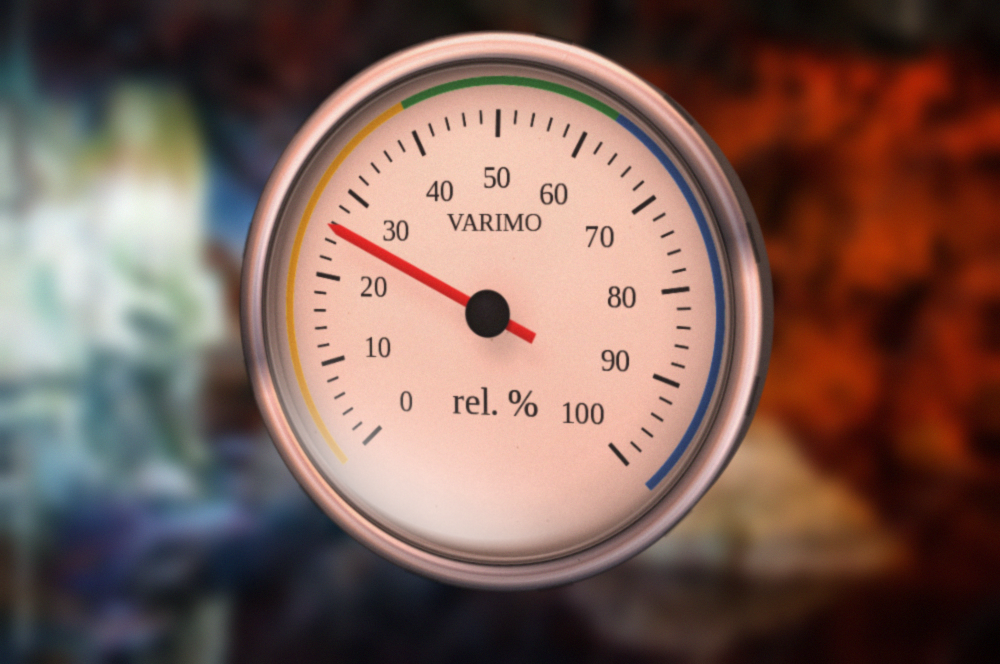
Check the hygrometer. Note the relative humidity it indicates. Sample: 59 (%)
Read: 26 (%)
